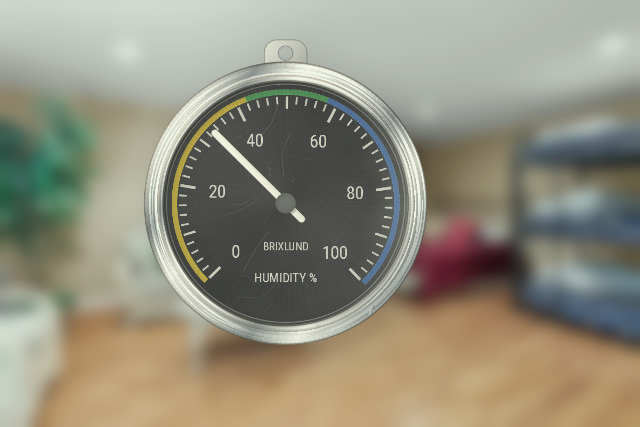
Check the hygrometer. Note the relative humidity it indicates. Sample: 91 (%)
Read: 33 (%)
